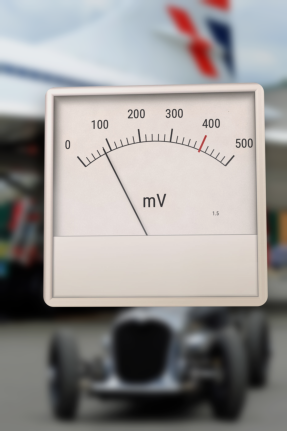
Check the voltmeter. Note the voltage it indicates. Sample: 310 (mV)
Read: 80 (mV)
